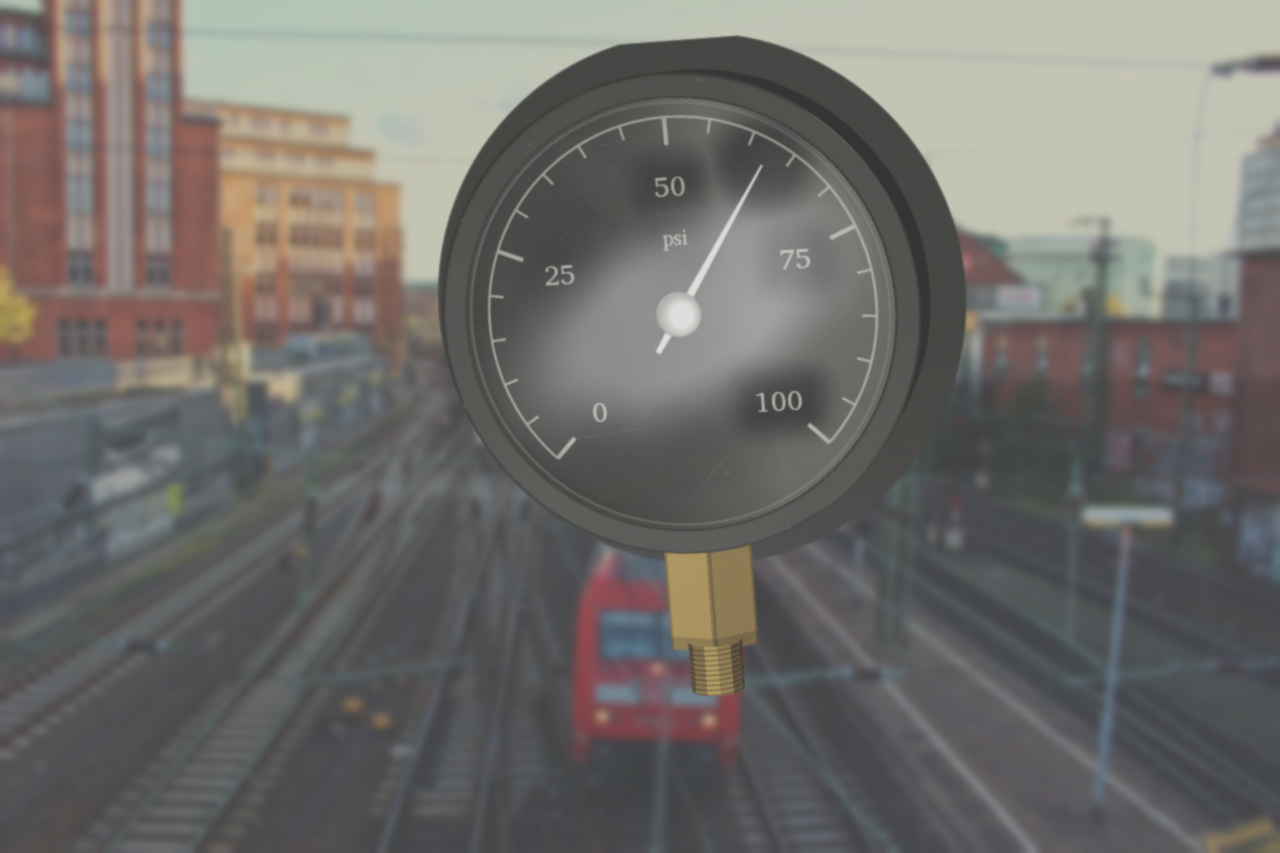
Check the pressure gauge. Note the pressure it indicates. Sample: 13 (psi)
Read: 62.5 (psi)
